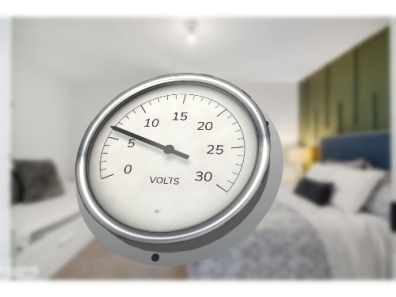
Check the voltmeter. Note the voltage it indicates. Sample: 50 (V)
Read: 6 (V)
